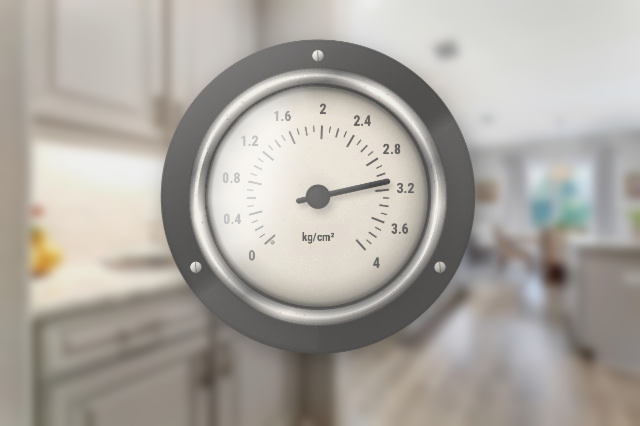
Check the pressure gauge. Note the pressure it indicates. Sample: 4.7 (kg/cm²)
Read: 3.1 (kg/cm²)
